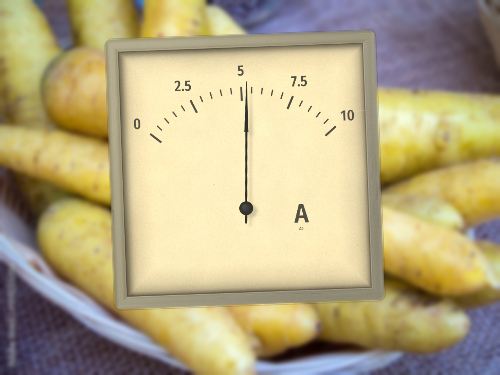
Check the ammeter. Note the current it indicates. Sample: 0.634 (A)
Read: 5.25 (A)
